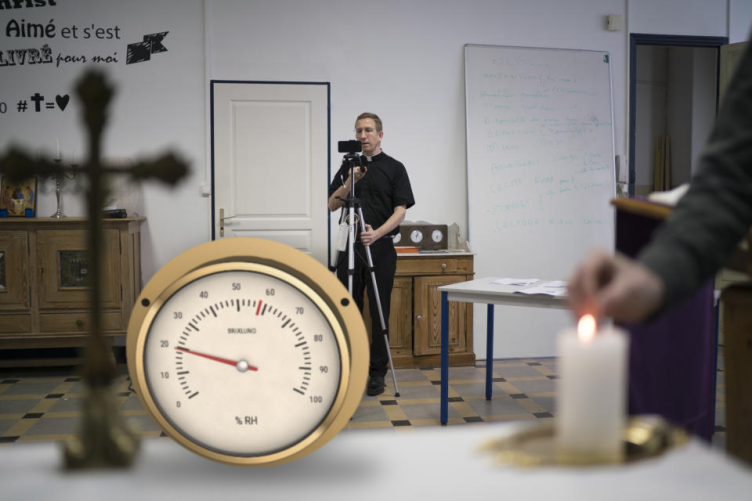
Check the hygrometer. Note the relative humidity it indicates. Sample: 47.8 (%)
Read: 20 (%)
